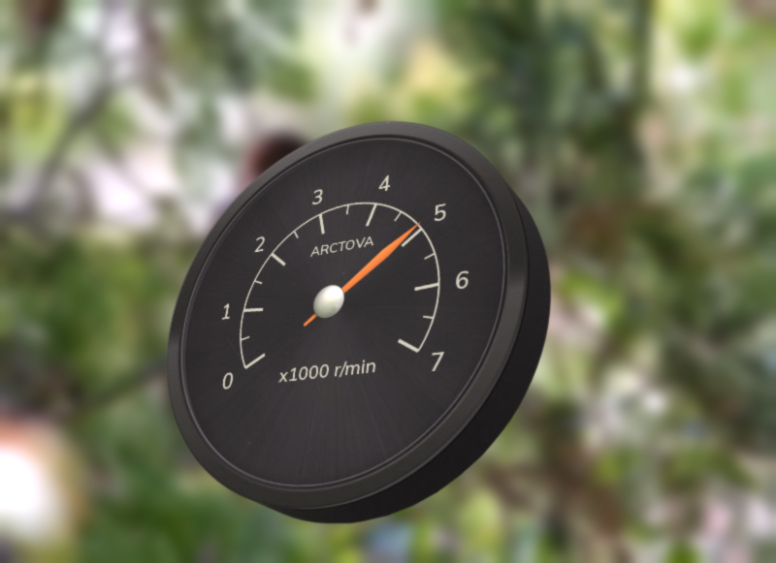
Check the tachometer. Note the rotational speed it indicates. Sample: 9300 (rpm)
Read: 5000 (rpm)
